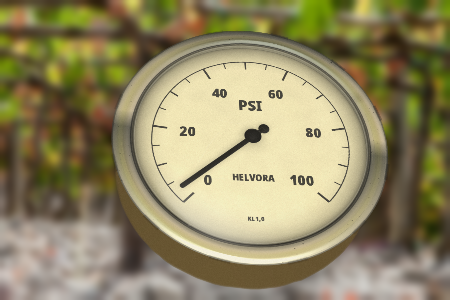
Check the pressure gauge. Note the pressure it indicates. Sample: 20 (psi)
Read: 2.5 (psi)
